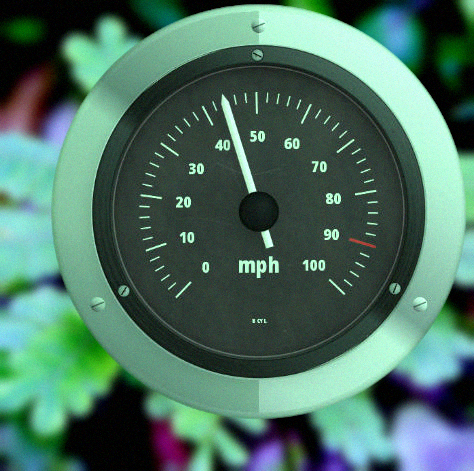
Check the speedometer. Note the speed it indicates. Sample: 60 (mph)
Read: 44 (mph)
